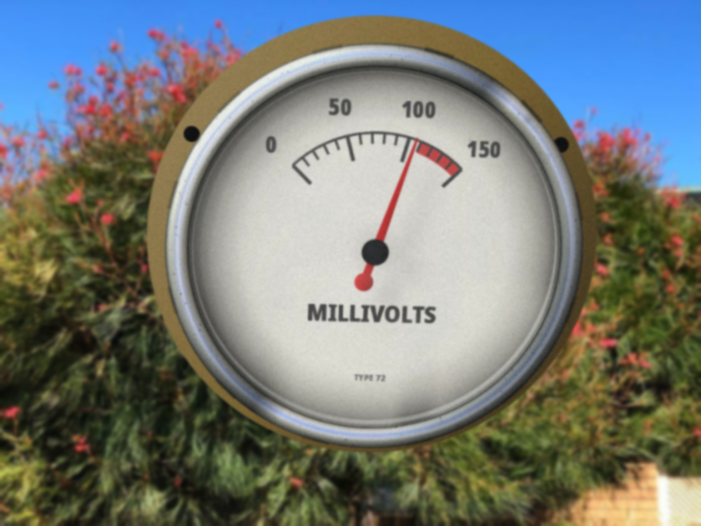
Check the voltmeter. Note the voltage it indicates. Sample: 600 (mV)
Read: 105 (mV)
